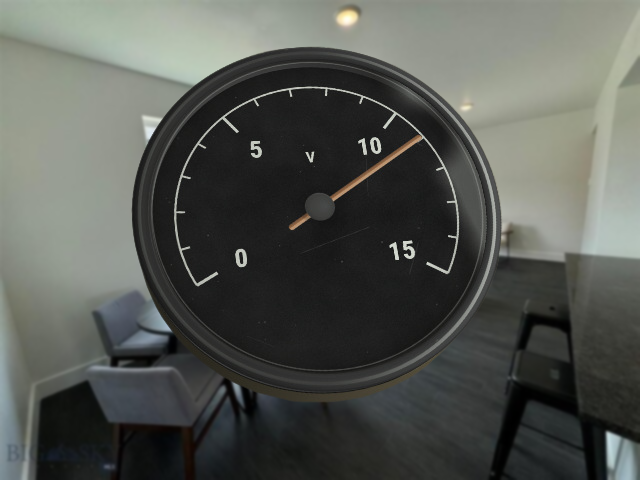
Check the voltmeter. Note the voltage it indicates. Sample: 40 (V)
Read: 11 (V)
